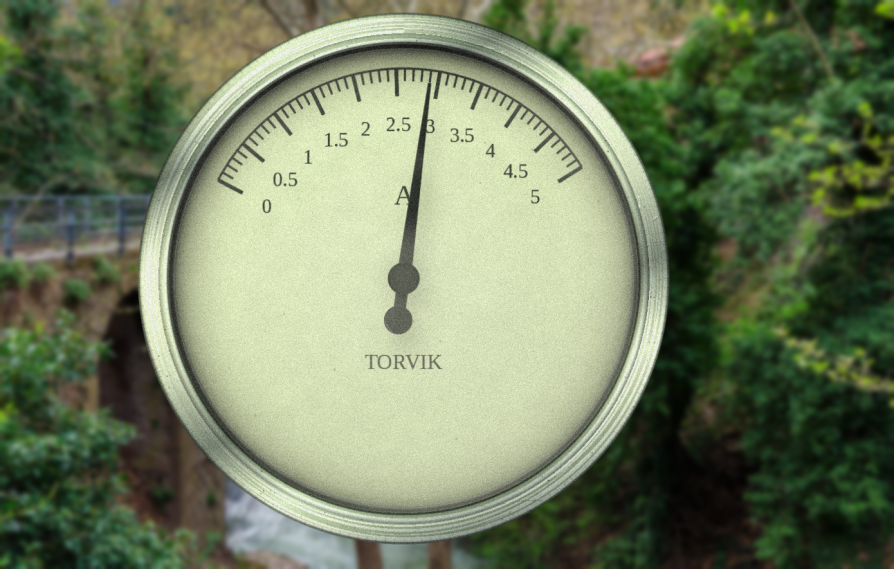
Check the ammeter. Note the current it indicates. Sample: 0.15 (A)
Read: 2.9 (A)
